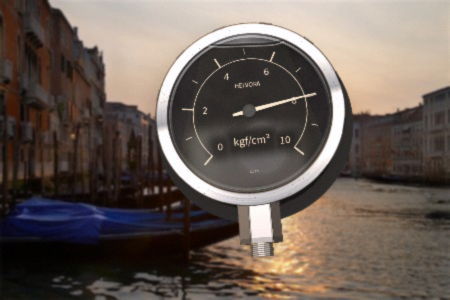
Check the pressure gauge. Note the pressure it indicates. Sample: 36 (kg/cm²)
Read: 8 (kg/cm²)
